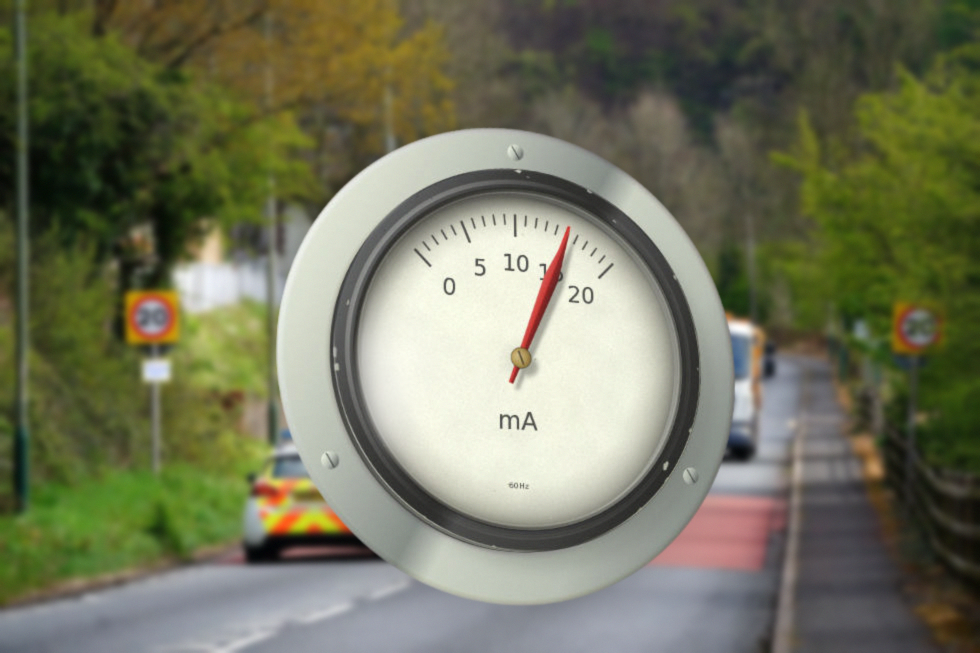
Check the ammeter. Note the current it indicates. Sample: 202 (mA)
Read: 15 (mA)
